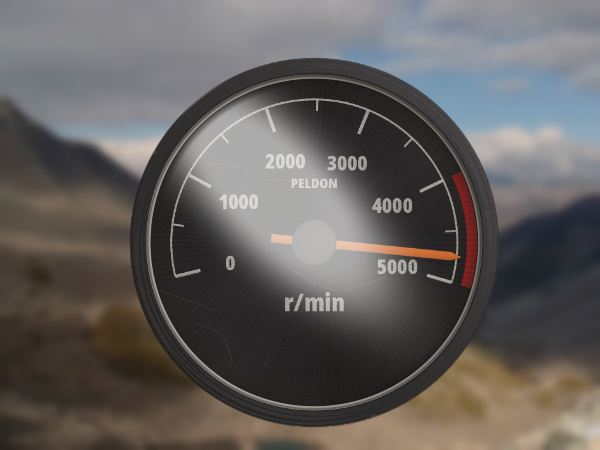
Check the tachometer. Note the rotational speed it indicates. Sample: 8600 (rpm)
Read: 4750 (rpm)
